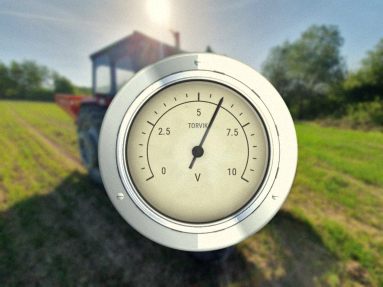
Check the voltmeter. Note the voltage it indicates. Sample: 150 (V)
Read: 6 (V)
